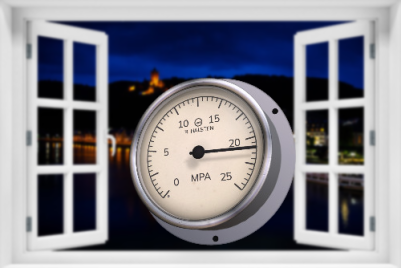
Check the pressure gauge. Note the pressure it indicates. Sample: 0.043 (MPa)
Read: 21 (MPa)
